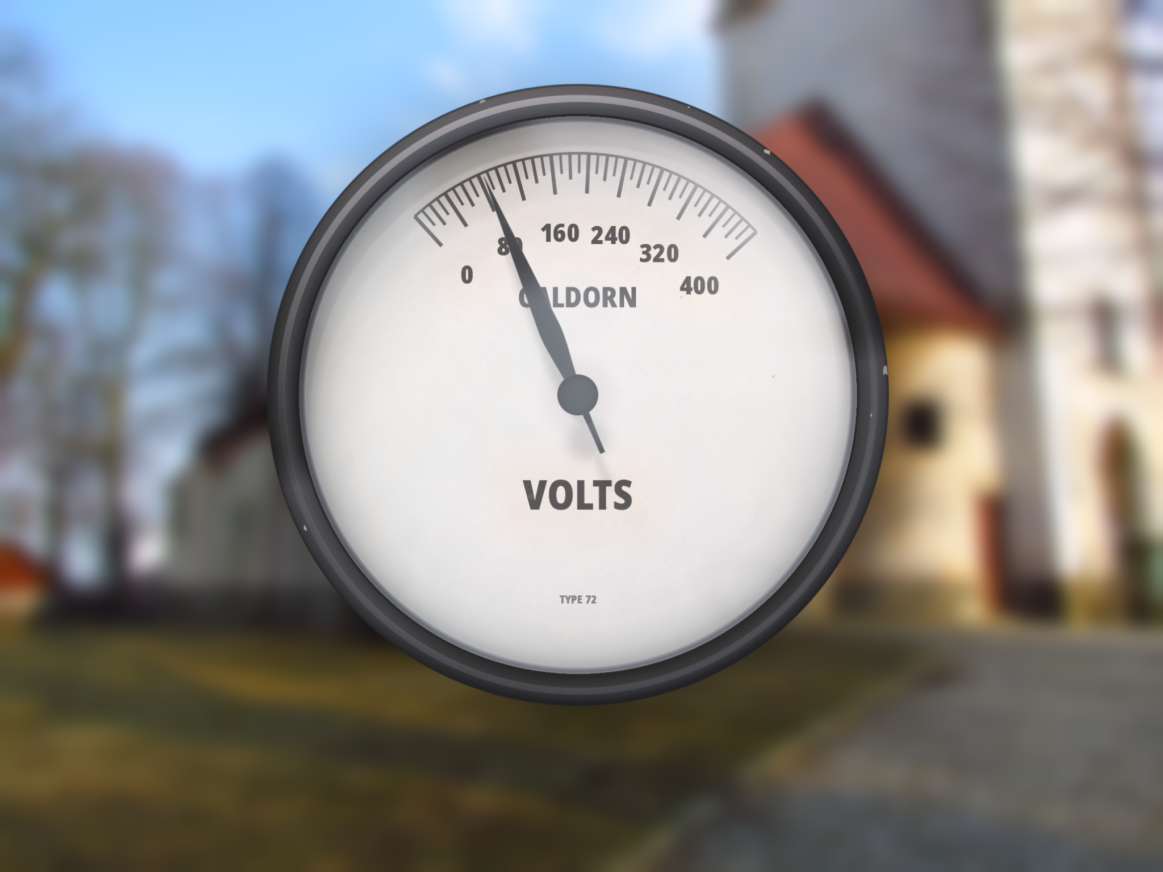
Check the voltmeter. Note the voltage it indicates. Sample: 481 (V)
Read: 85 (V)
